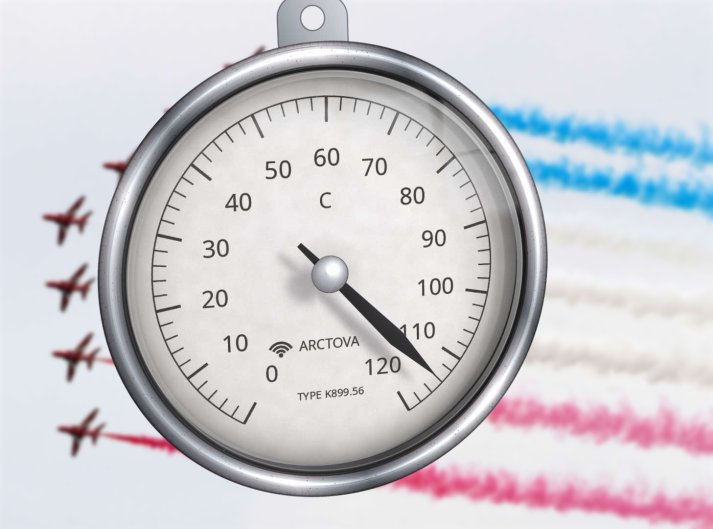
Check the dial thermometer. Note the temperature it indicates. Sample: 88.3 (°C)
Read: 114 (°C)
